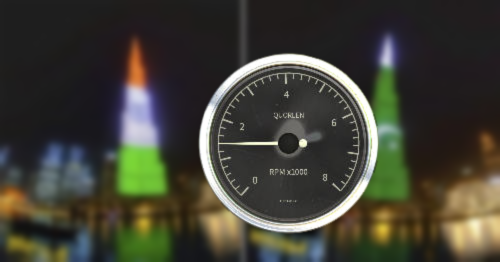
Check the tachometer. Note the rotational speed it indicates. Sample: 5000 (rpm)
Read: 1400 (rpm)
